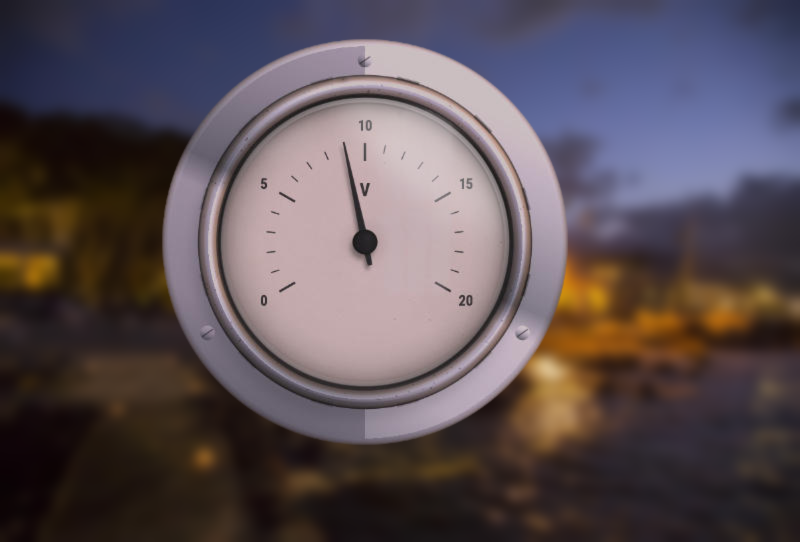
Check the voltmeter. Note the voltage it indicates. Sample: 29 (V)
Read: 9 (V)
